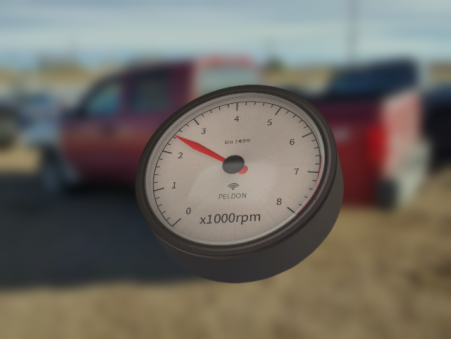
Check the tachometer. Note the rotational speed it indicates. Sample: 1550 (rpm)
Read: 2400 (rpm)
